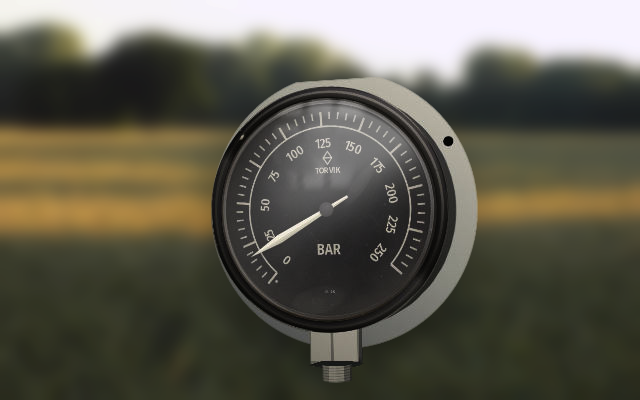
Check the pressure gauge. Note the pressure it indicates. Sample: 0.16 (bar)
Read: 17.5 (bar)
